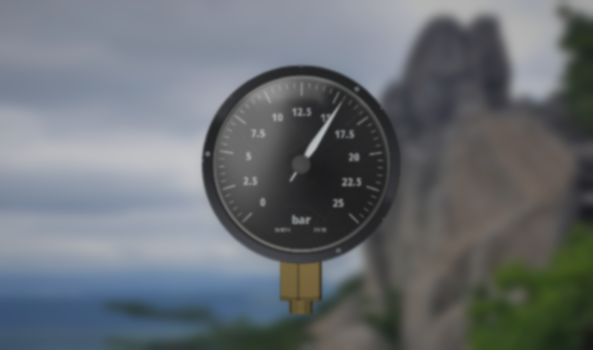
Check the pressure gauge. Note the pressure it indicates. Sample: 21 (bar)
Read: 15.5 (bar)
